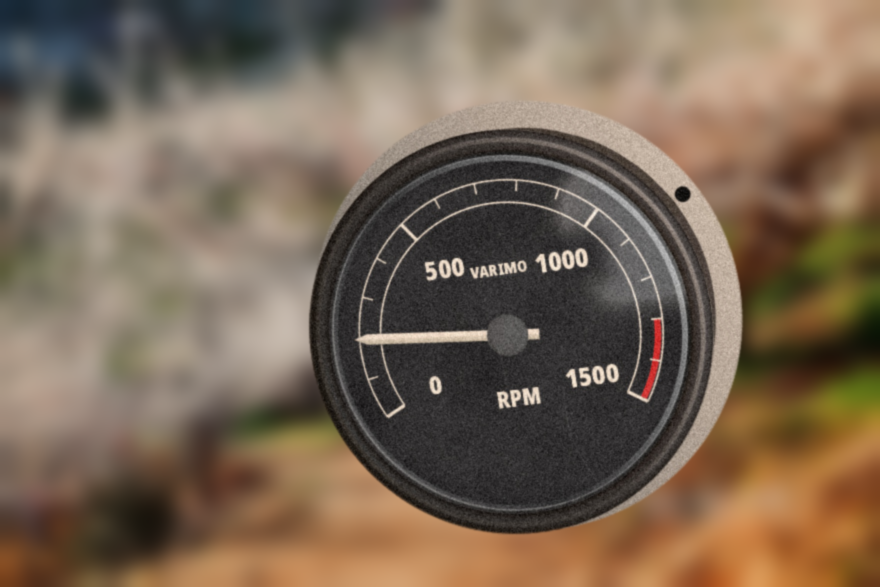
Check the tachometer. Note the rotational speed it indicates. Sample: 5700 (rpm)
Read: 200 (rpm)
